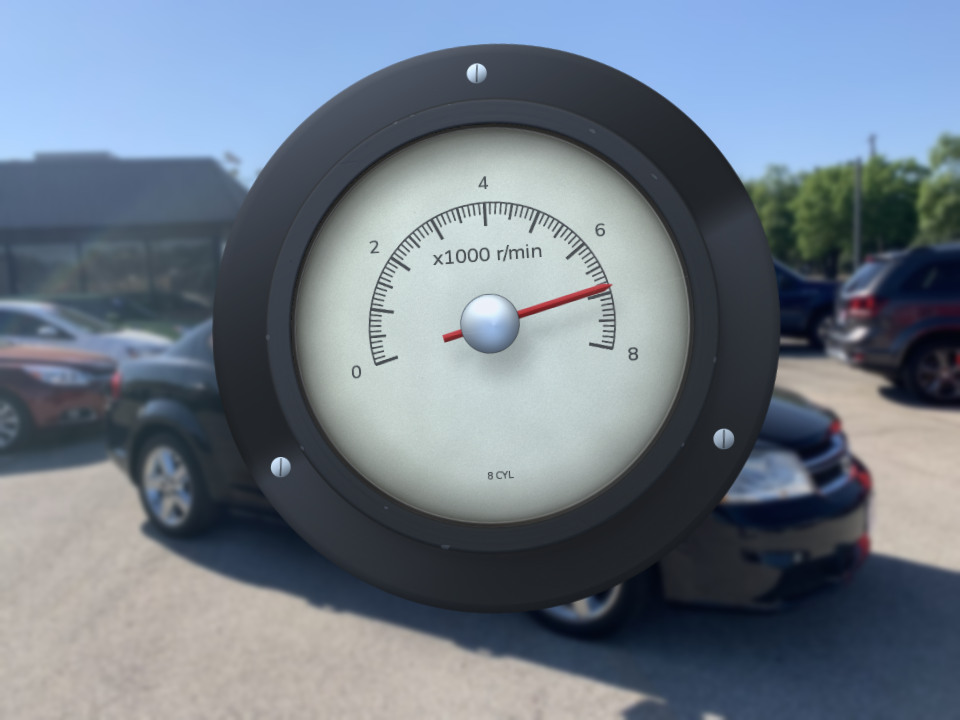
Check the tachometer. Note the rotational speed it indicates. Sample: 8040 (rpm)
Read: 6900 (rpm)
